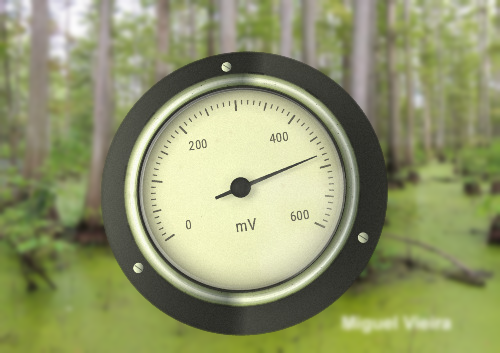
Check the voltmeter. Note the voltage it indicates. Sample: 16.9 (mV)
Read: 480 (mV)
